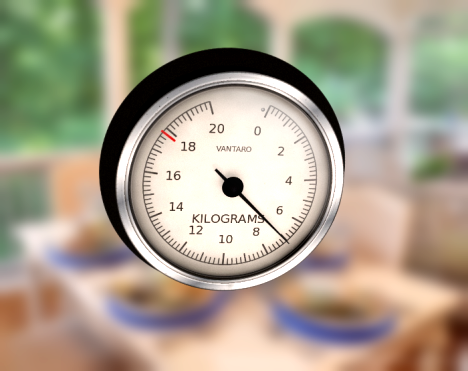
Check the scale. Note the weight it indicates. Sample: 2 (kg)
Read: 7 (kg)
